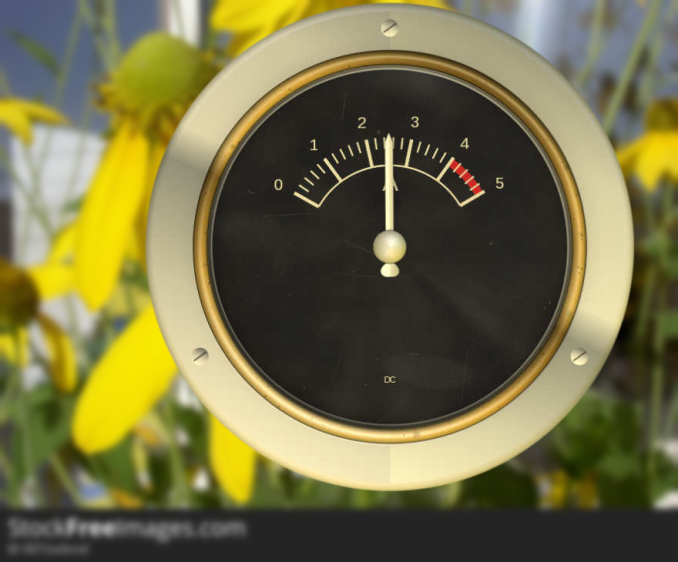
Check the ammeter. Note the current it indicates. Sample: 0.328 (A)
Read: 2.5 (A)
